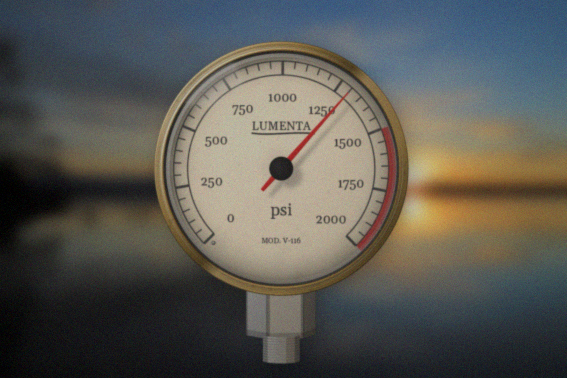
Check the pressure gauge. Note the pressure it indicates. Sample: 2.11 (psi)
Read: 1300 (psi)
